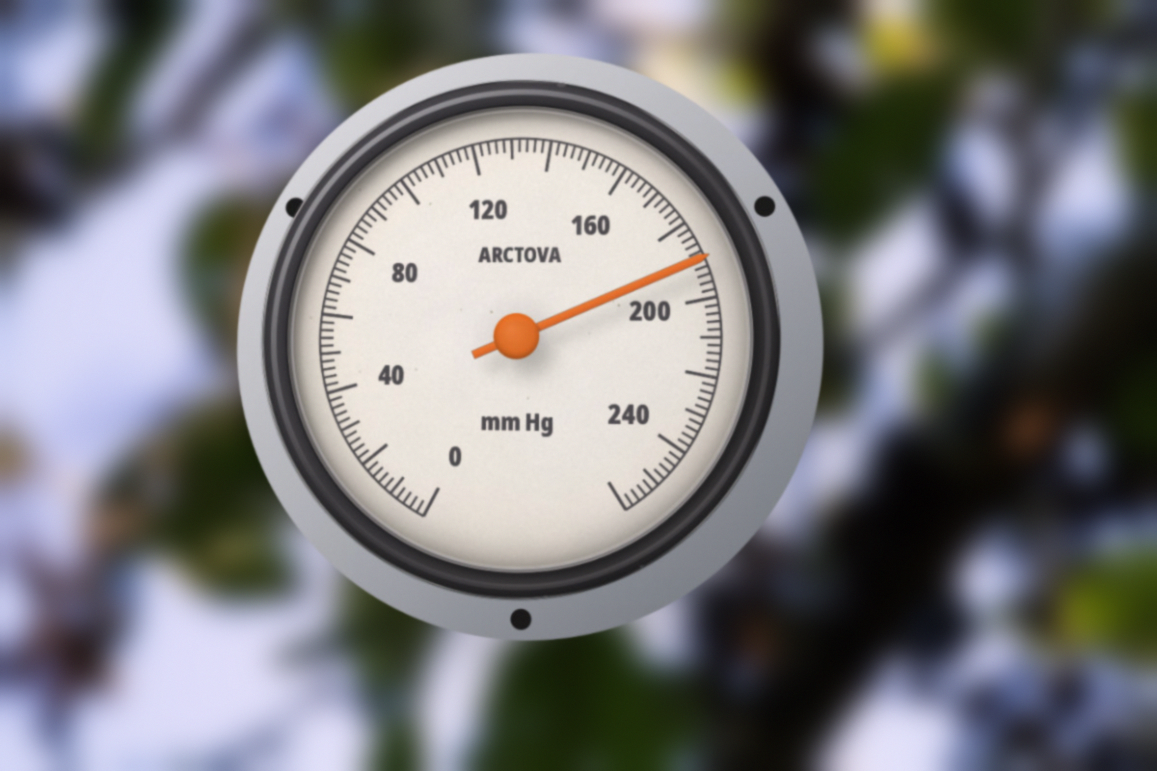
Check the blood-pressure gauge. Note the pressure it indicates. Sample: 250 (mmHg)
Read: 190 (mmHg)
